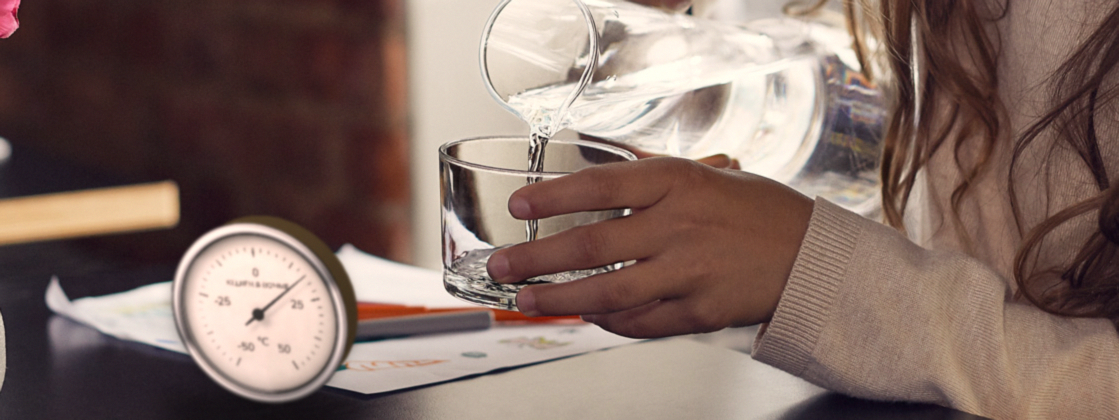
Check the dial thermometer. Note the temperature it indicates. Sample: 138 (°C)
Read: 17.5 (°C)
